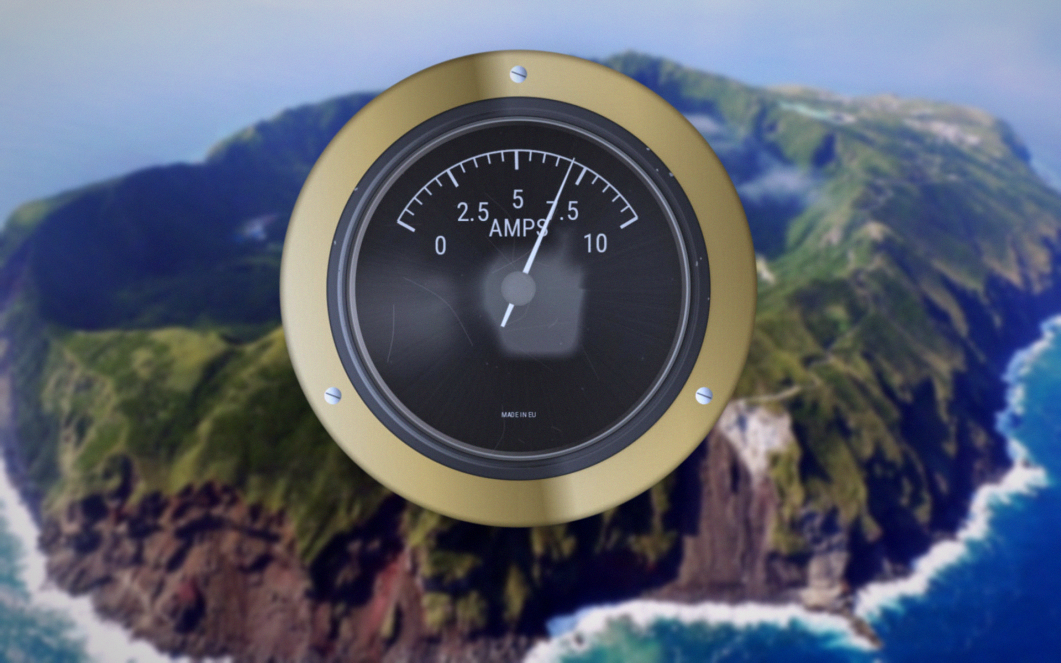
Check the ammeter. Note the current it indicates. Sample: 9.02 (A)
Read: 7 (A)
